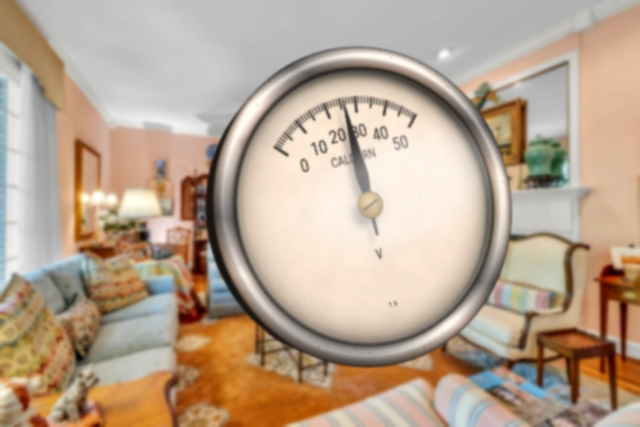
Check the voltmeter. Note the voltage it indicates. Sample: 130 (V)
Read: 25 (V)
